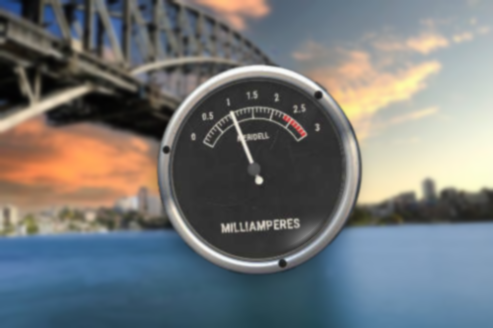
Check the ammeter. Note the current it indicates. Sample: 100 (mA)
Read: 1 (mA)
